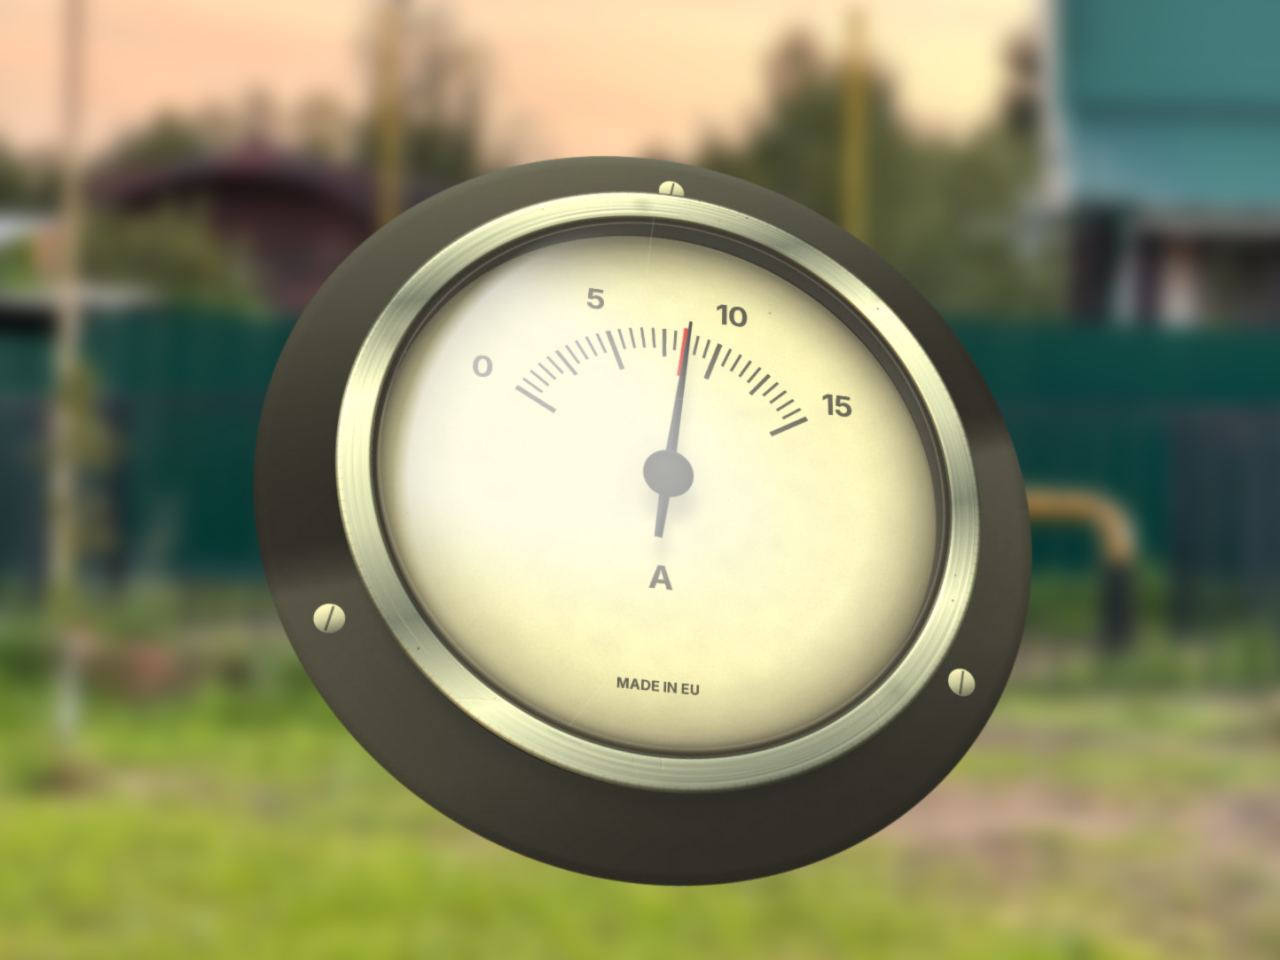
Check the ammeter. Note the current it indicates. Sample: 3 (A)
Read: 8.5 (A)
